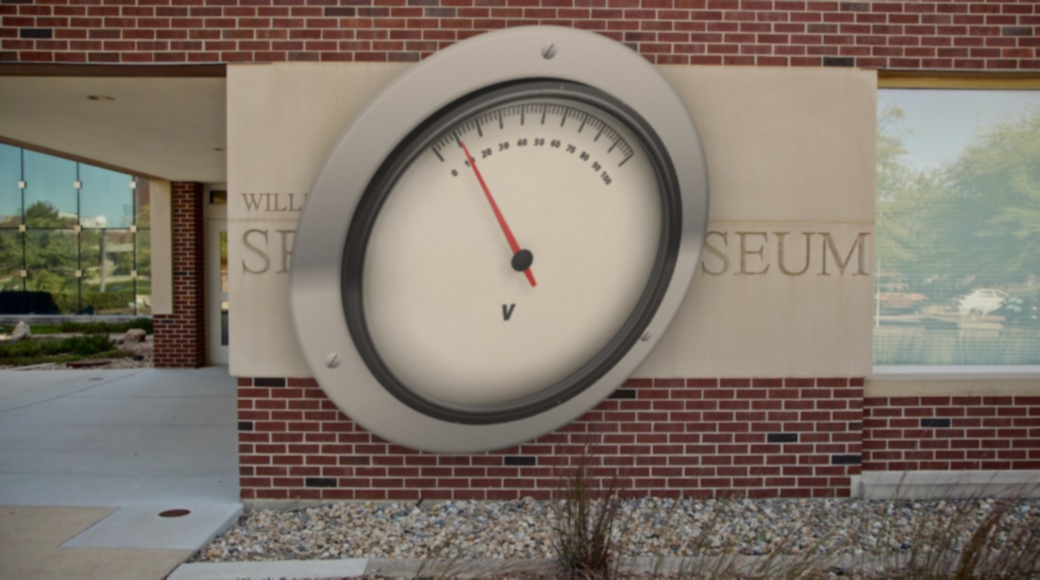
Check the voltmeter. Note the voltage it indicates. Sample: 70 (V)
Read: 10 (V)
